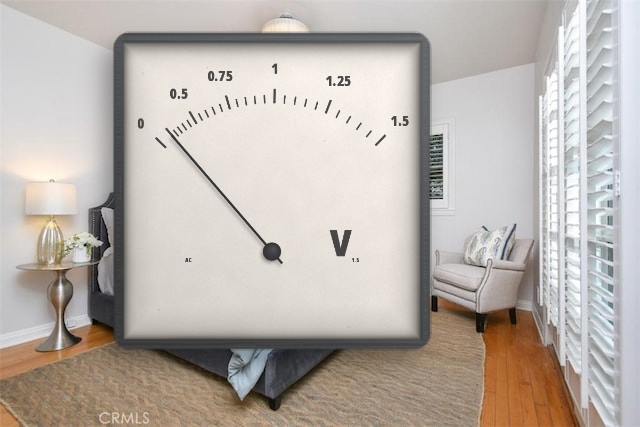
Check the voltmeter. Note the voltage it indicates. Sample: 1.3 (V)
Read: 0.25 (V)
